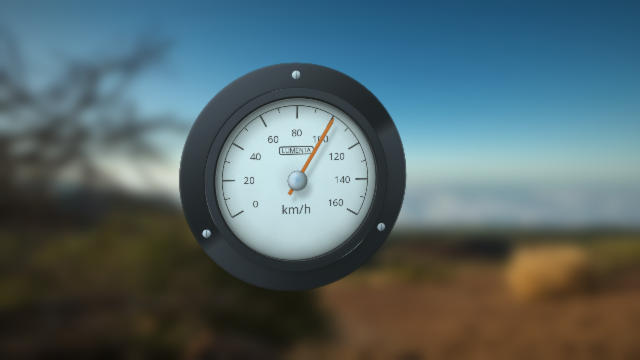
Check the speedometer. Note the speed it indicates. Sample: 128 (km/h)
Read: 100 (km/h)
